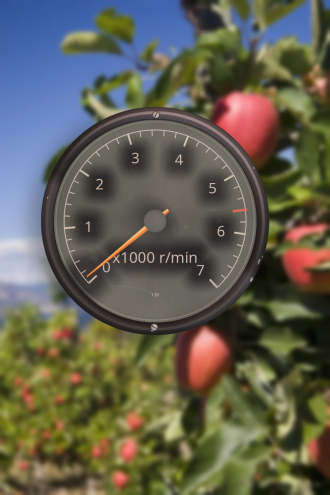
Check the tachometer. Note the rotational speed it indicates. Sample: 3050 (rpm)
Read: 100 (rpm)
